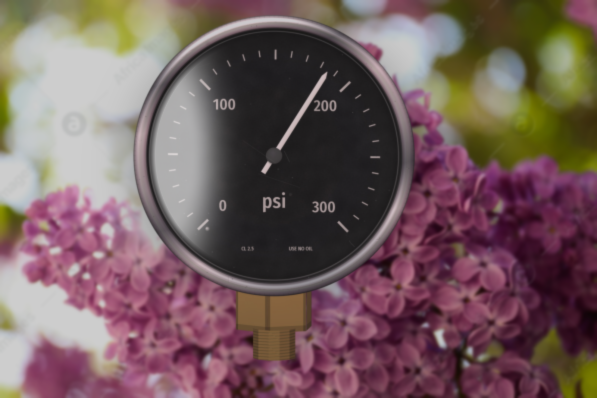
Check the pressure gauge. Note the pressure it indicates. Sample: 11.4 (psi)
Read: 185 (psi)
